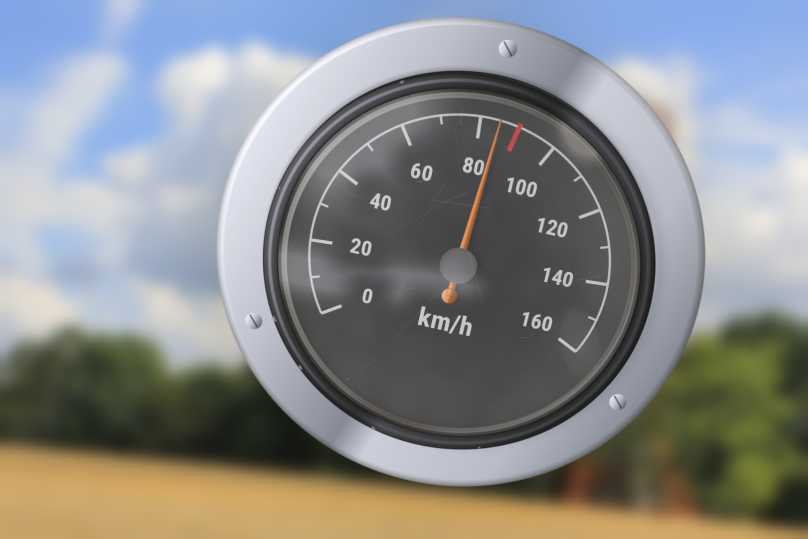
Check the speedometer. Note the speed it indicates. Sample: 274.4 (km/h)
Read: 85 (km/h)
